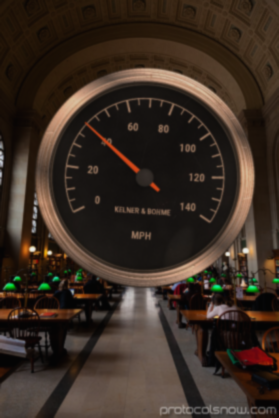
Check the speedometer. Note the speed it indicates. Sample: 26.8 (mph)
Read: 40 (mph)
